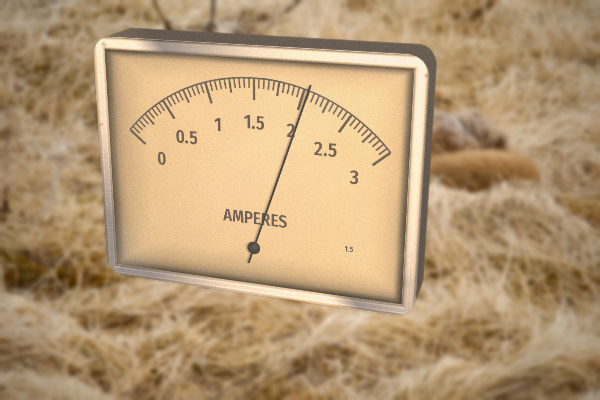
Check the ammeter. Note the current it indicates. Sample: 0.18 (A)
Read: 2.05 (A)
